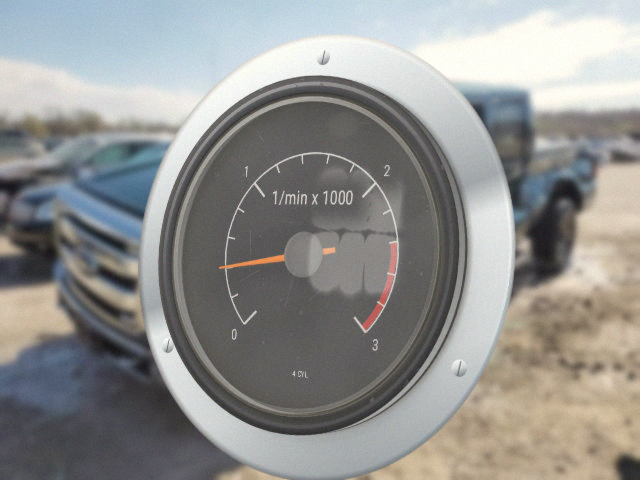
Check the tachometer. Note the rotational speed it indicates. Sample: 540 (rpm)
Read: 400 (rpm)
